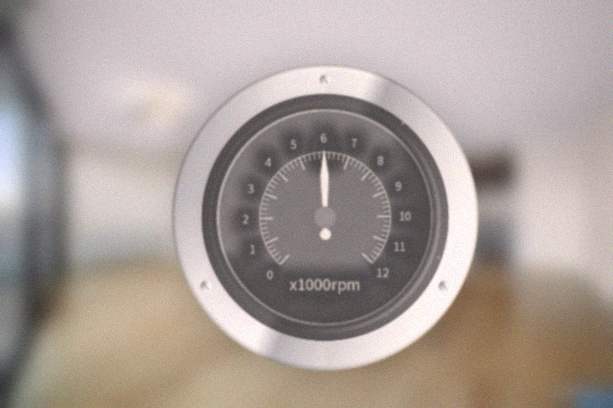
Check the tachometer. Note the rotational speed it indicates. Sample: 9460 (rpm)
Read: 6000 (rpm)
